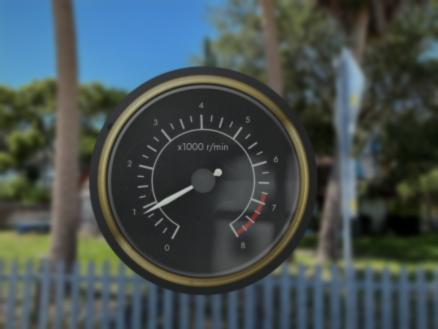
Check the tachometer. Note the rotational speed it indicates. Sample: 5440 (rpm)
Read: 875 (rpm)
